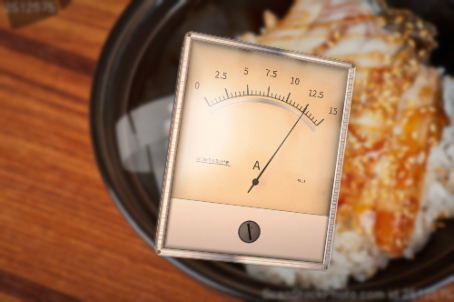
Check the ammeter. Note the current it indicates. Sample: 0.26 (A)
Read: 12.5 (A)
